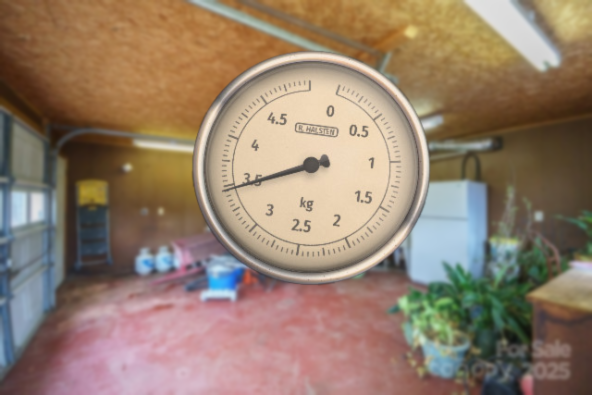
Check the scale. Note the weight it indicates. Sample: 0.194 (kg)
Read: 3.45 (kg)
